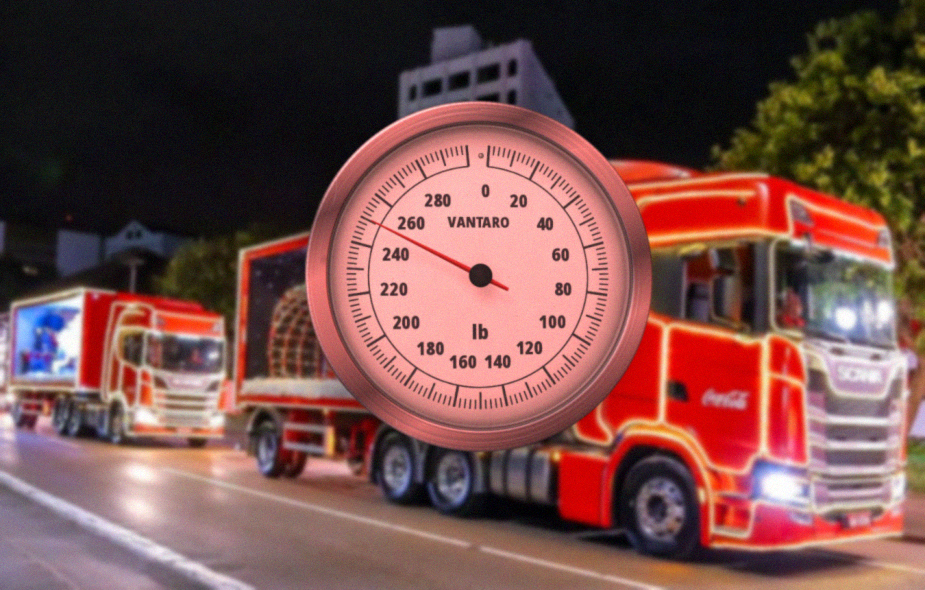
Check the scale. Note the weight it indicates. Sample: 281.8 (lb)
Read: 250 (lb)
